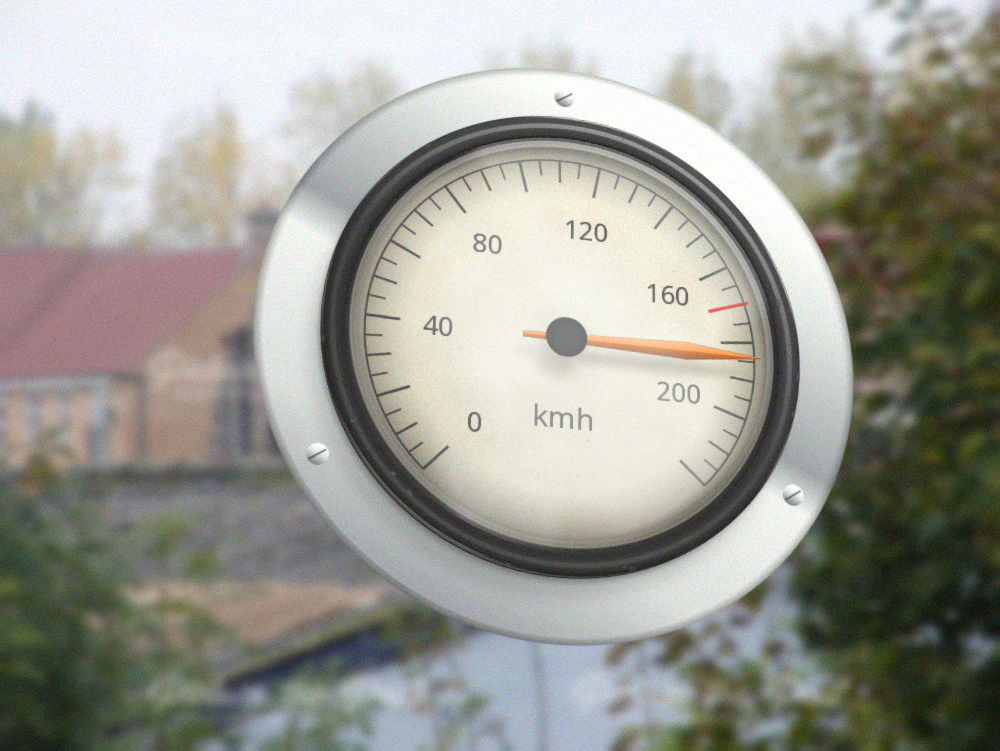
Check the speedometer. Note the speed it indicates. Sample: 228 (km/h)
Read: 185 (km/h)
